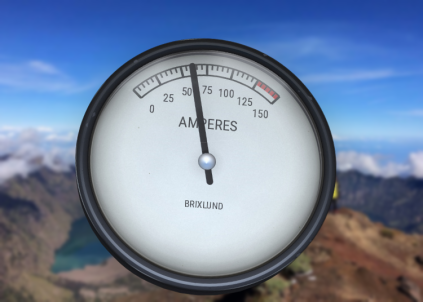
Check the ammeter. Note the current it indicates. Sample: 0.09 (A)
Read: 60 (A)
